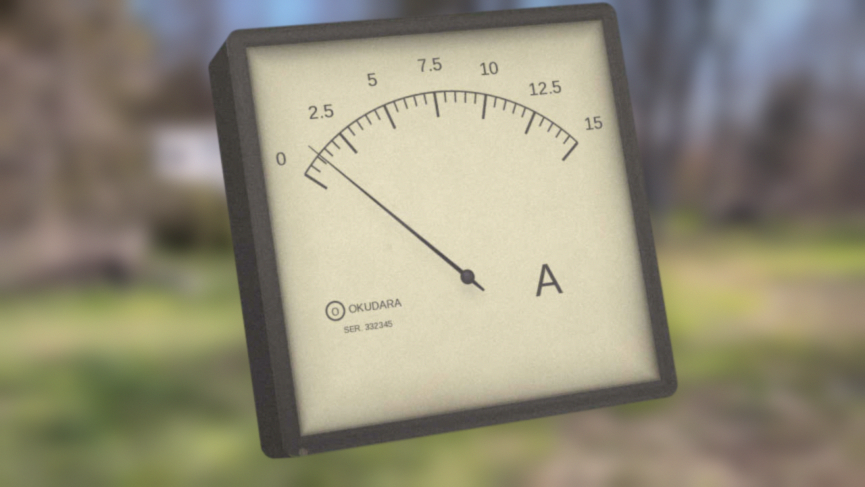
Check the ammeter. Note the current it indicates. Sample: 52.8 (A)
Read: 1 (A)
